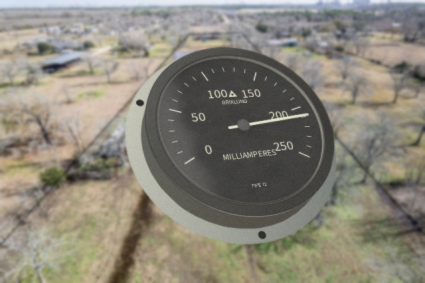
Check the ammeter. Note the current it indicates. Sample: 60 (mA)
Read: 210 (mA)
